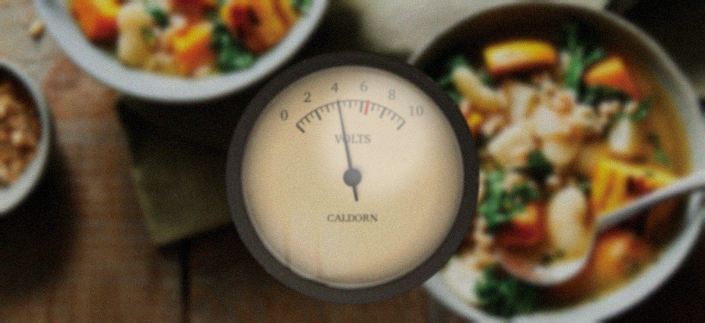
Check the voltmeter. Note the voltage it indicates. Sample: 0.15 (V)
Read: 4 (V)
